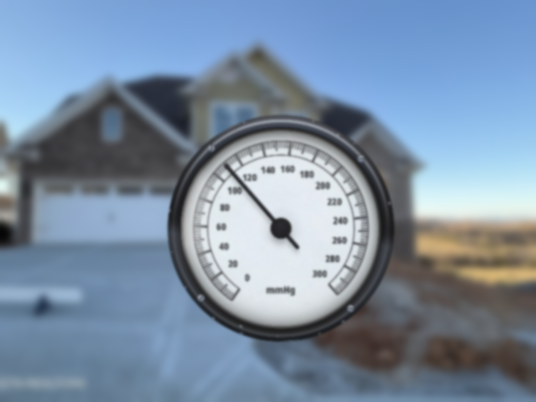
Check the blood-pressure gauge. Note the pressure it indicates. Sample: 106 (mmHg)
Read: 110 (mmHg)
